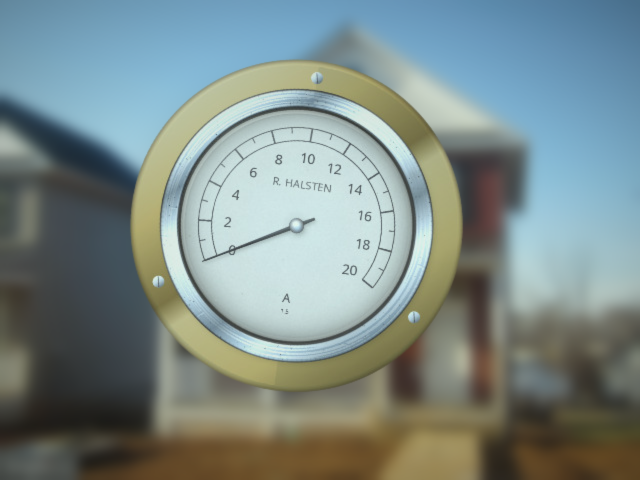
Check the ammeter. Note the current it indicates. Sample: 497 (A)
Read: 0 (A)
